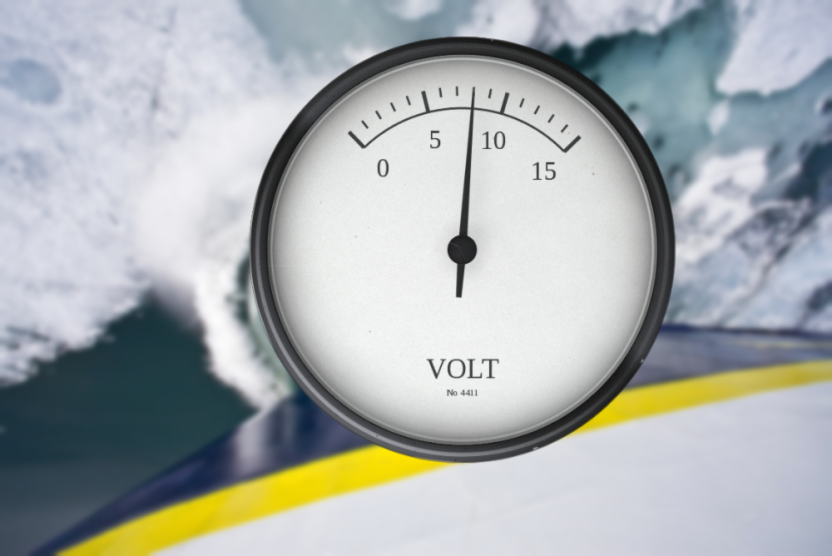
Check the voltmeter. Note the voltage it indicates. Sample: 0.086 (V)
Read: 8 (V)
